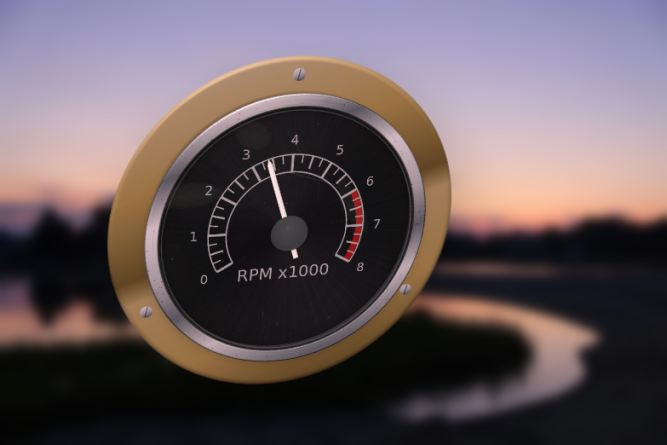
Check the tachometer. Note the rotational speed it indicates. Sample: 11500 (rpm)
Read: 3375 (rpm)
